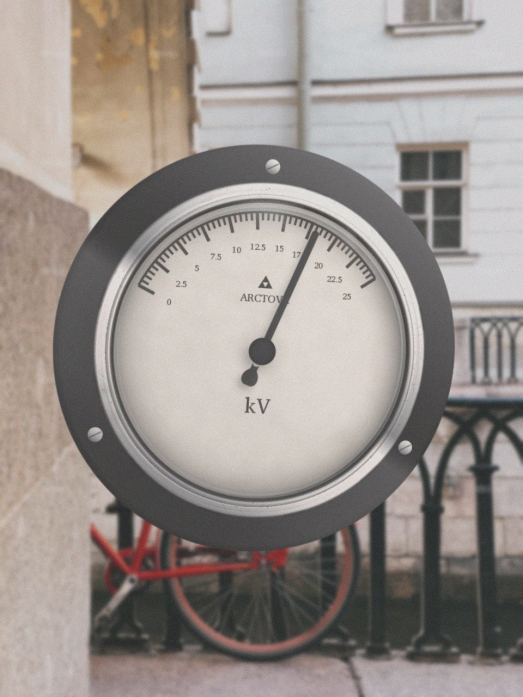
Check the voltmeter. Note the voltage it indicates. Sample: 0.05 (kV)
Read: 18 (kV)
